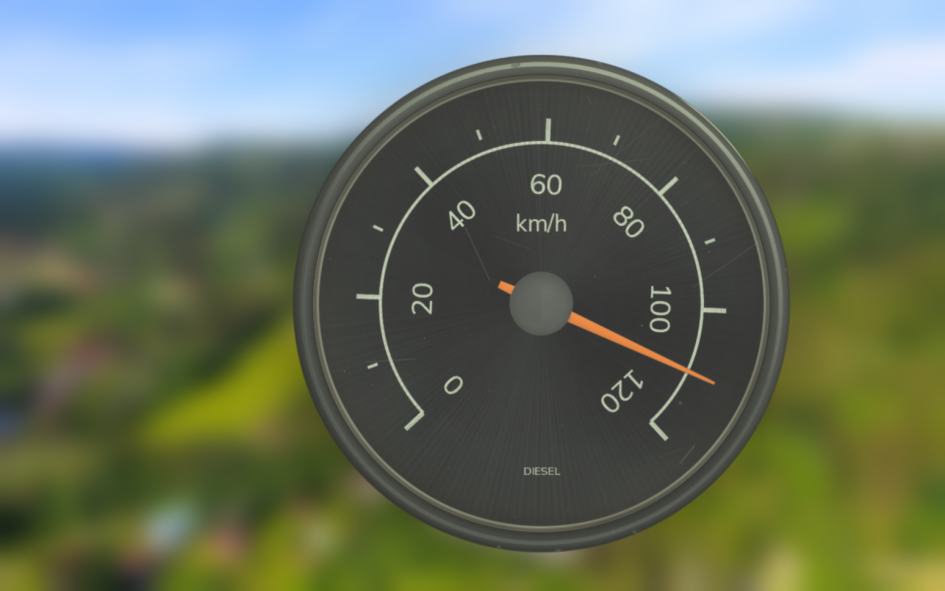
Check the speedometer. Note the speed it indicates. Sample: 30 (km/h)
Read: 110 (km/h)
